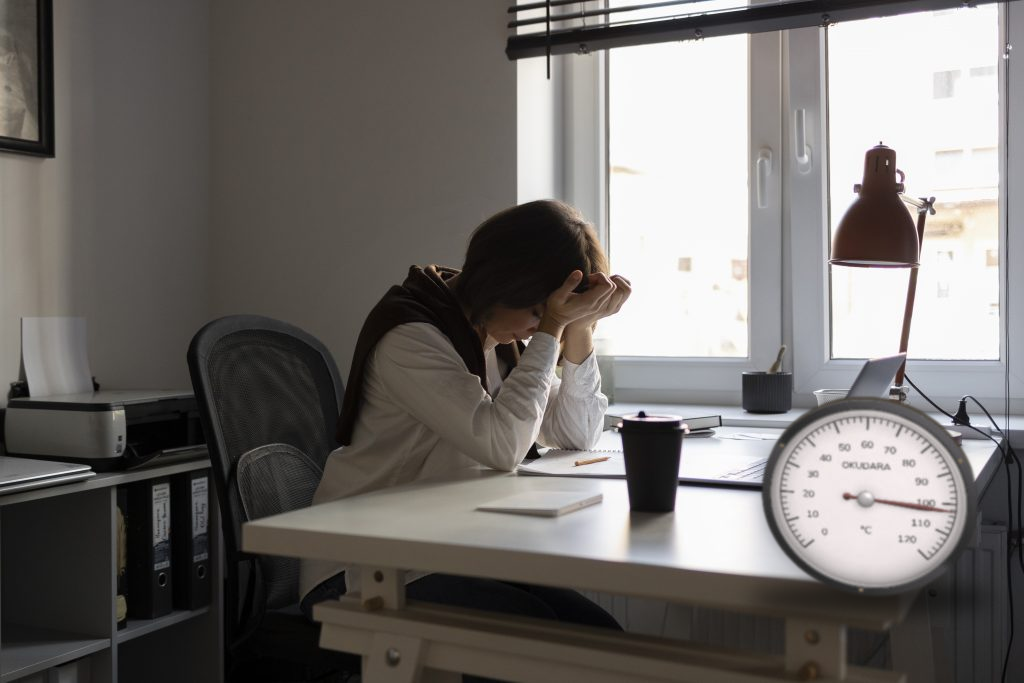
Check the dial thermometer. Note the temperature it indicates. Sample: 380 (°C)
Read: 102 (°C)
